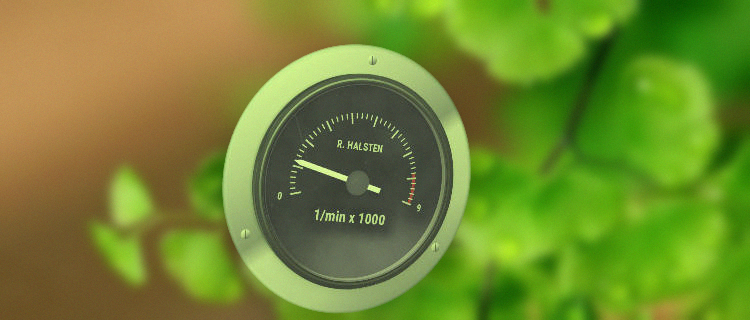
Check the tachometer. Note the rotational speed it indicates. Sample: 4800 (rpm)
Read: 1200 (rpm)
